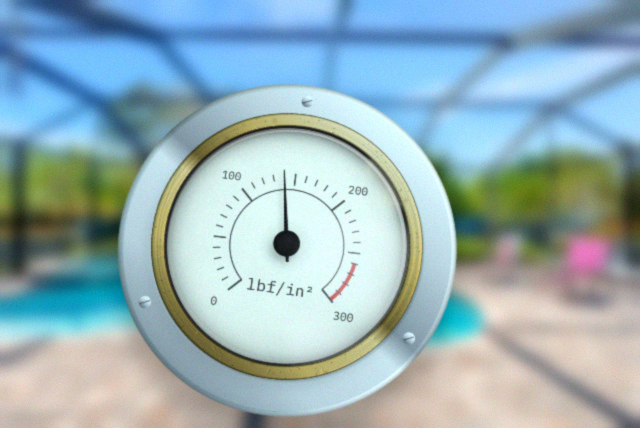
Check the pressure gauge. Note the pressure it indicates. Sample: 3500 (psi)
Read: 140 (psi)
